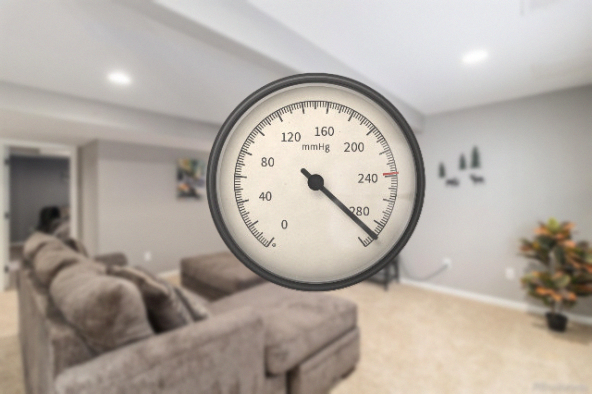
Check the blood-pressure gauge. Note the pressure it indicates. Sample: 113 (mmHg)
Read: 290 (mmHg)
